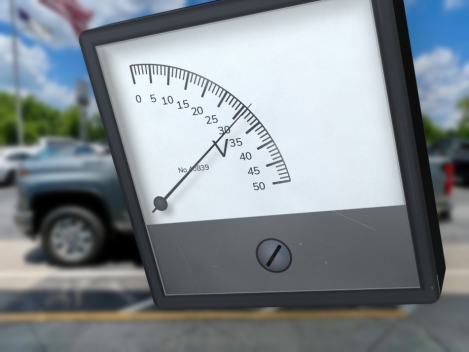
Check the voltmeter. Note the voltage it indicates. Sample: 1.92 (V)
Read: 31 (V)
